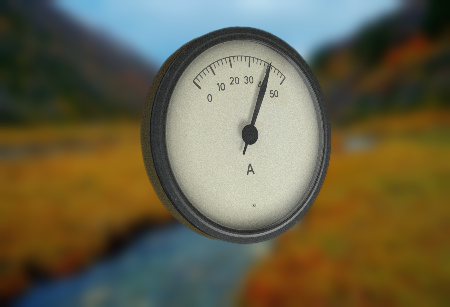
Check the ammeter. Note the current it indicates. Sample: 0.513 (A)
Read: 40 (A)
